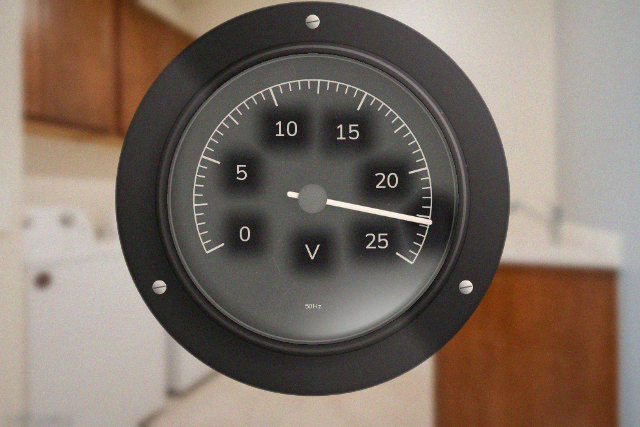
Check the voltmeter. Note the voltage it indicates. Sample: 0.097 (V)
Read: 22.75 (V)
